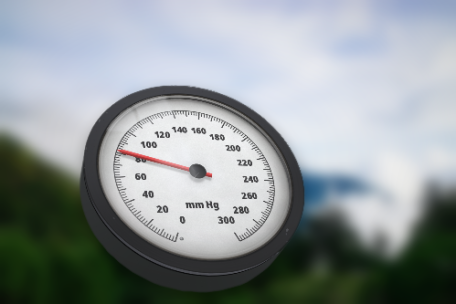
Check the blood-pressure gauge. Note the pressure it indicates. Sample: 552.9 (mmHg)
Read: 80 (mmHg)
